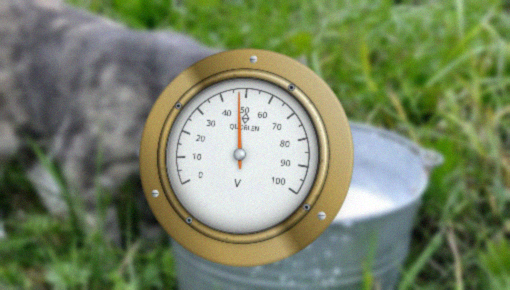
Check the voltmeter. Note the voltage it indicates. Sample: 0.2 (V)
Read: 47.5 (V)
